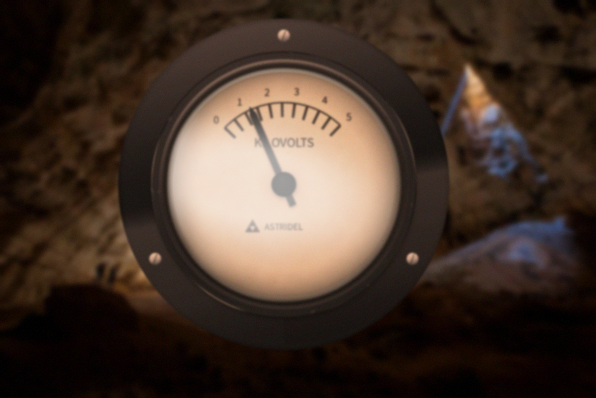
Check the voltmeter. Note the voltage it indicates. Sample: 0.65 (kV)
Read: 1.25 (kV)
